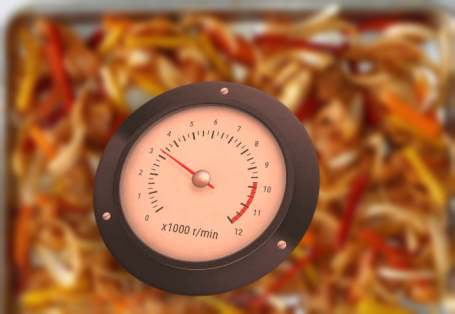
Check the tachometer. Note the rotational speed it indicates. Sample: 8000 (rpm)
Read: 3250 (rpm)
